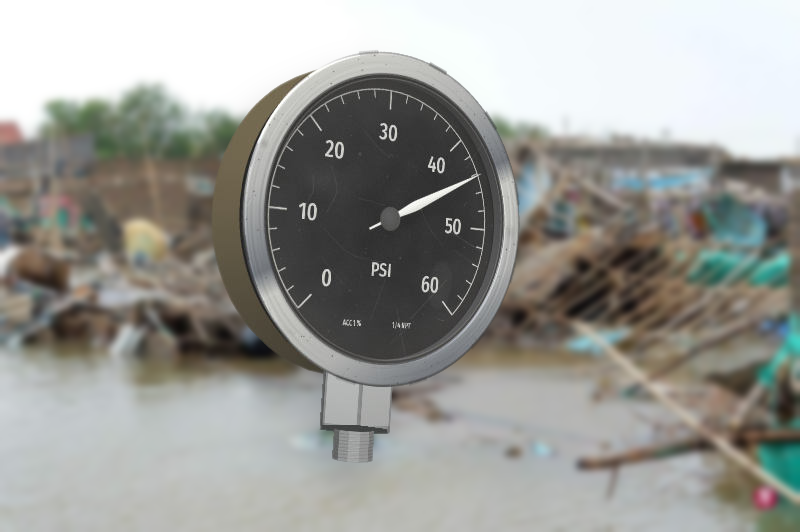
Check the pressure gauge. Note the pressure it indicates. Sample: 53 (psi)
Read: 44 (psi)
